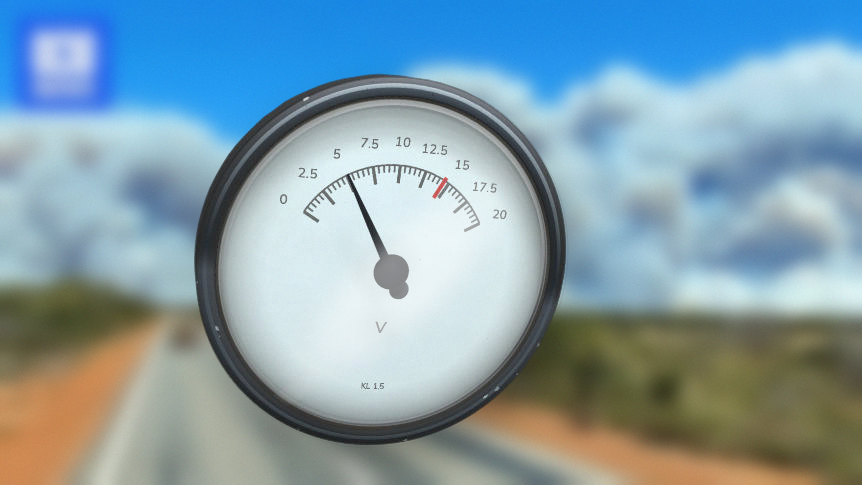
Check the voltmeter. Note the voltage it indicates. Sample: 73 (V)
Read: 5 (V)
